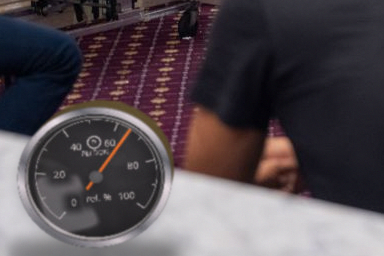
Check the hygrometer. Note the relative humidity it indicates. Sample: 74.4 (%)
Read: 65 (%)
